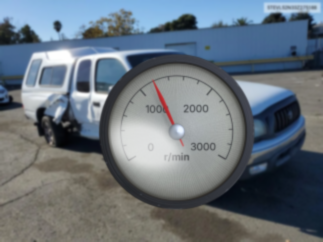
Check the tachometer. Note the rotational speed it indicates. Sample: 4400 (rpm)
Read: 1200 (rpm)
